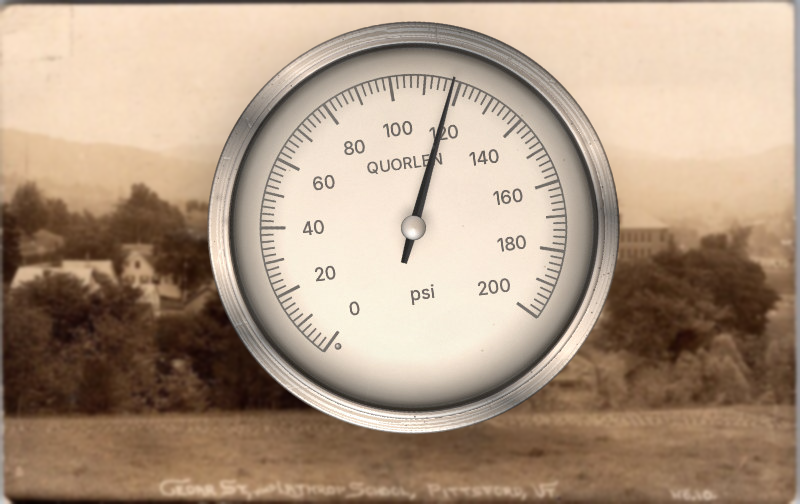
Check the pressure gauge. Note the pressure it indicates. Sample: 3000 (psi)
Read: 118 (psi)
